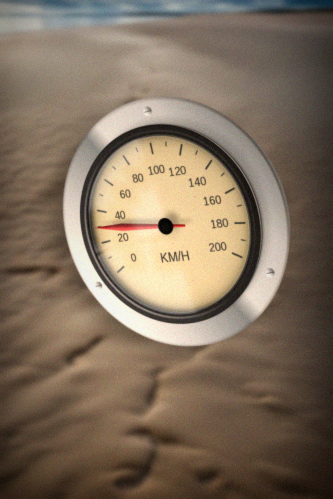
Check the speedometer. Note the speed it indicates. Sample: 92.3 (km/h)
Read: 30 (km/h)
